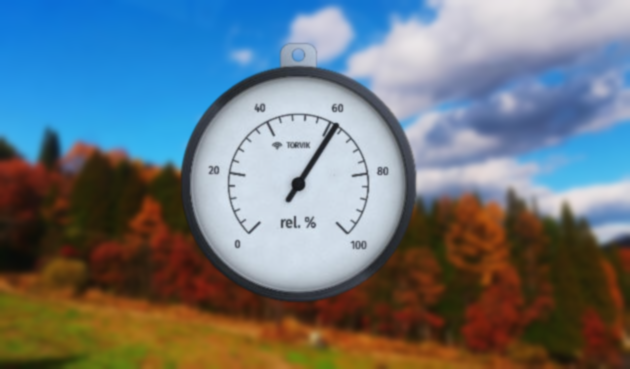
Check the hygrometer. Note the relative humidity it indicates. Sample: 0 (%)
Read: 62 (%)
